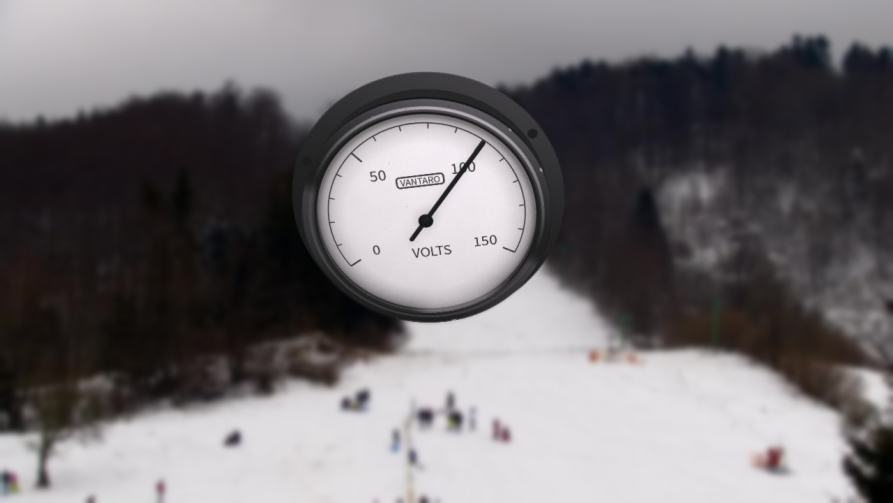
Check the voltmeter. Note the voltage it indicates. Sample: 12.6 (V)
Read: 100 (V)
